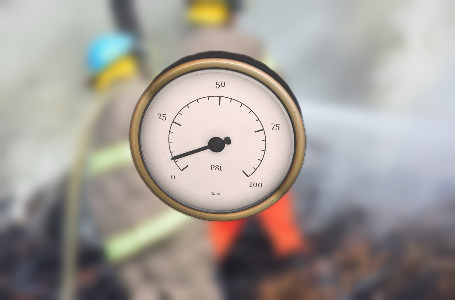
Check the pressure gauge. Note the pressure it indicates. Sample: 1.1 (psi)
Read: 7.5 (psi)
